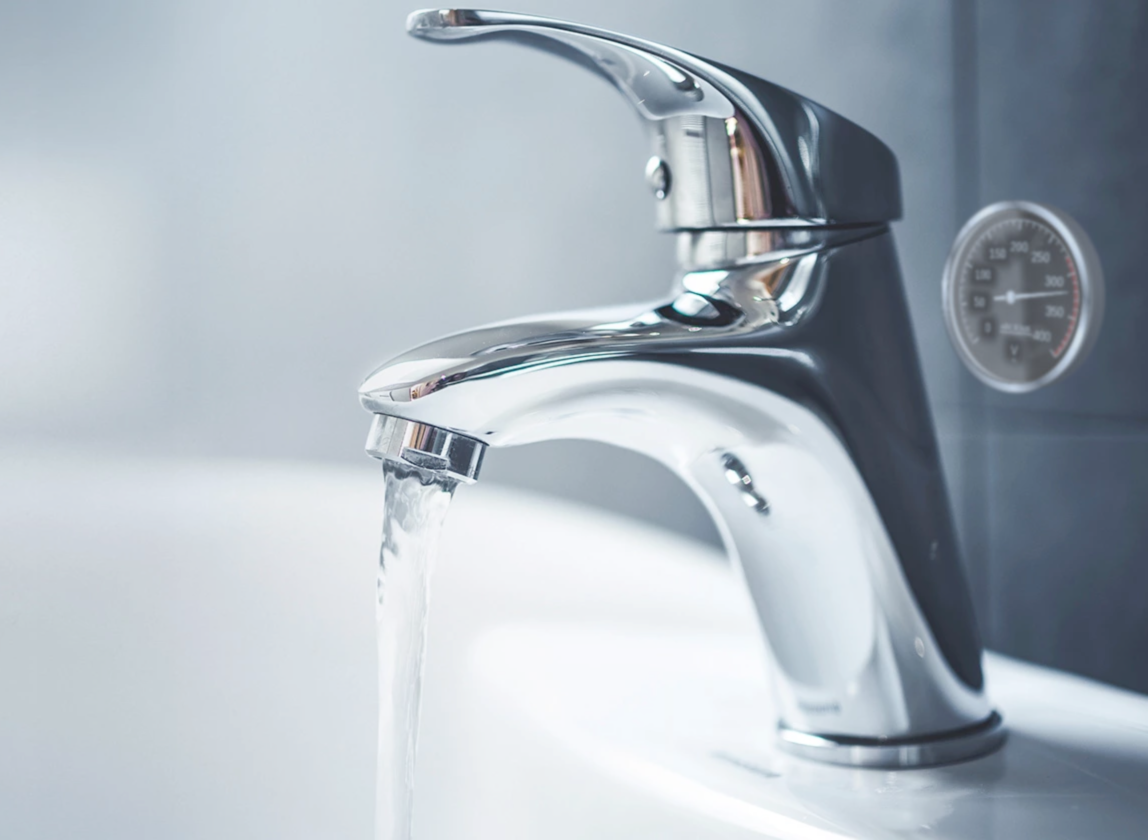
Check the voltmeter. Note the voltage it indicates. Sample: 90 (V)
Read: 320 (V)
